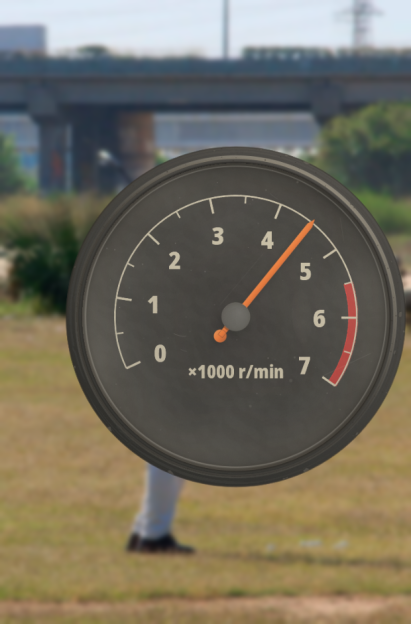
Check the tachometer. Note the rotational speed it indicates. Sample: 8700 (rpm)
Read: 4500 (rpm)
